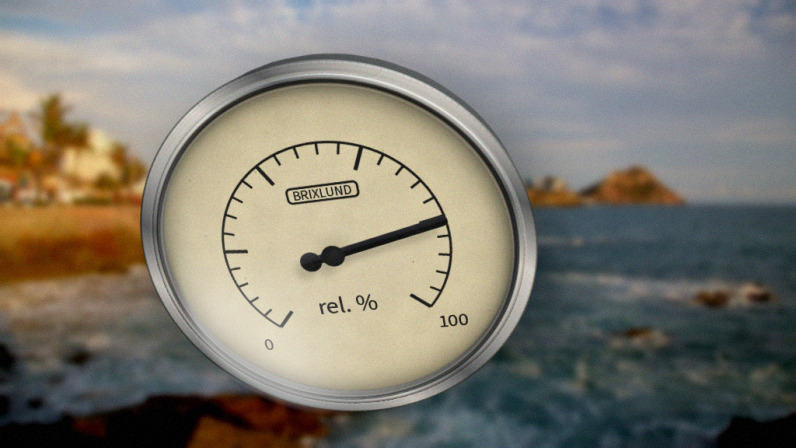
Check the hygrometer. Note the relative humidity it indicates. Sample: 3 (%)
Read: 80 (%)
